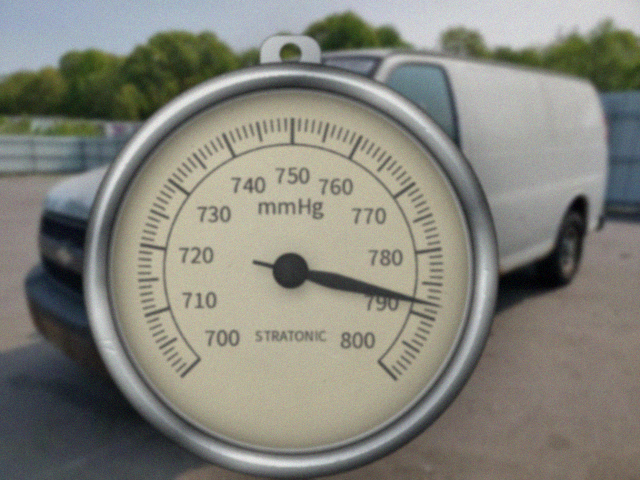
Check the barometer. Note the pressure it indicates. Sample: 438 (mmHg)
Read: 788 (mmHg)
